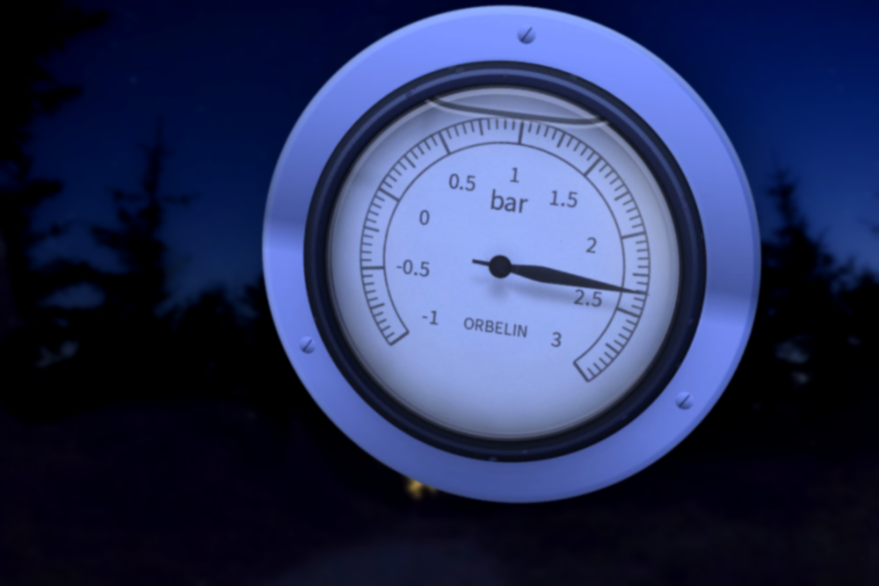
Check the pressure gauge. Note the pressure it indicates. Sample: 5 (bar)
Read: 2.35 (bar)
